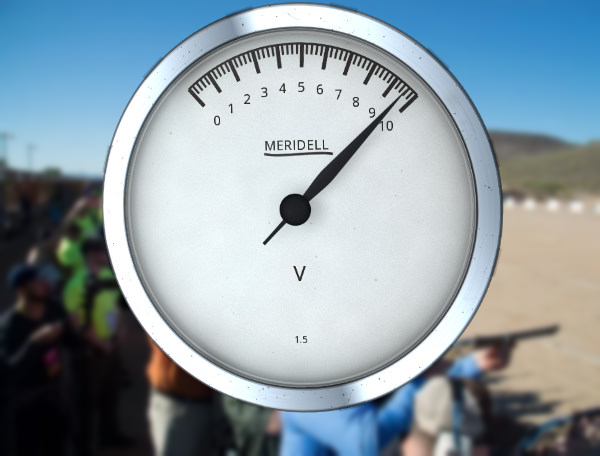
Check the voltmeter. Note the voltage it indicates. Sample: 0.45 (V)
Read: 9.6 (V)
